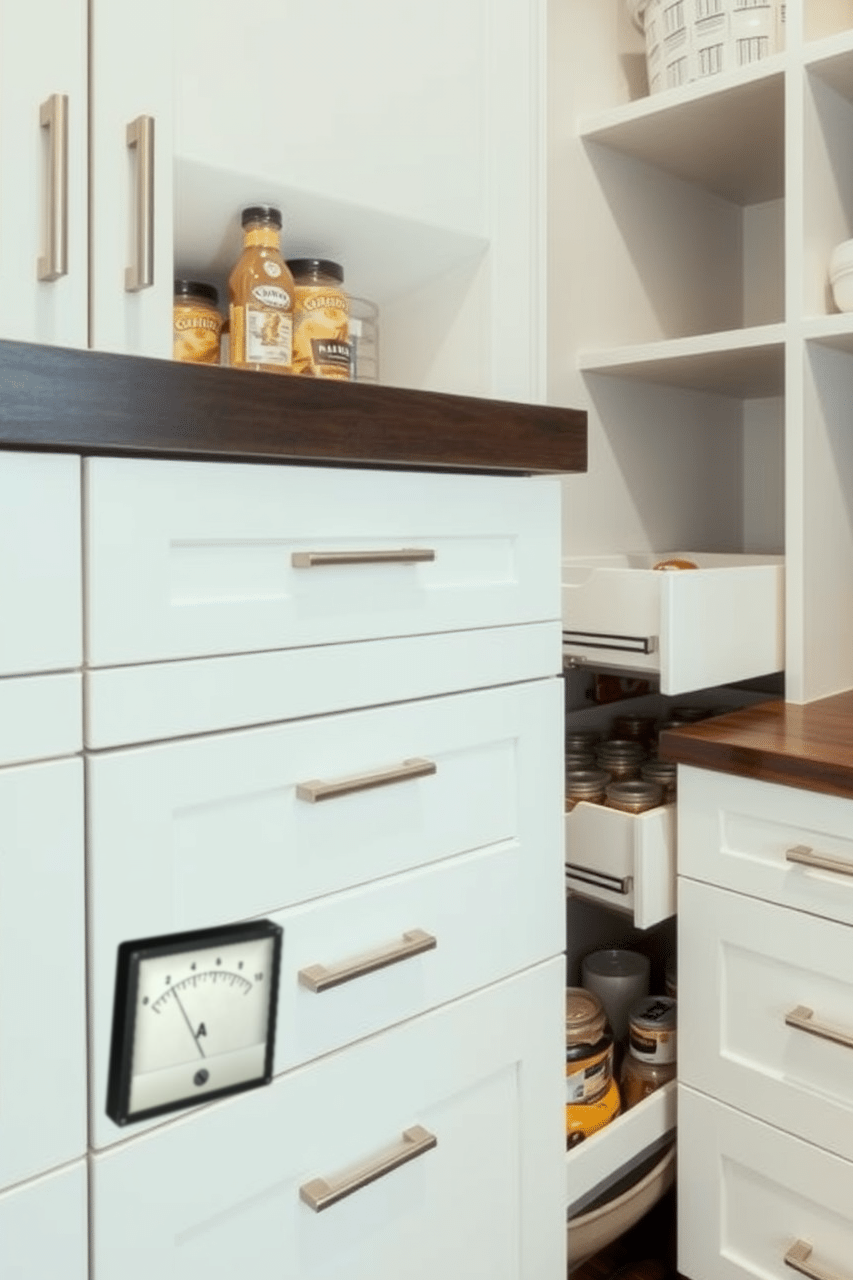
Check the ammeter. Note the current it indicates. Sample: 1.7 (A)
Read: 2 (A)
